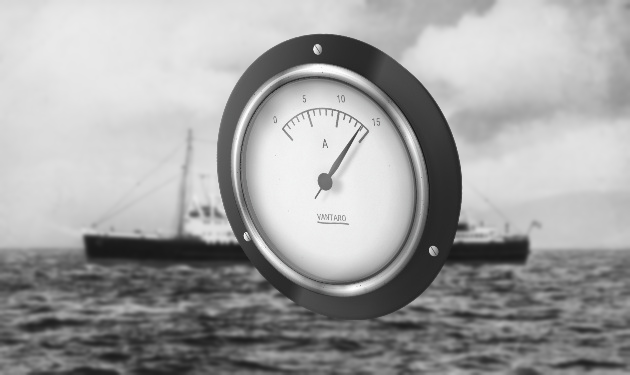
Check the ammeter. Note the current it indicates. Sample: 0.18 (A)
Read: 14 (A)
